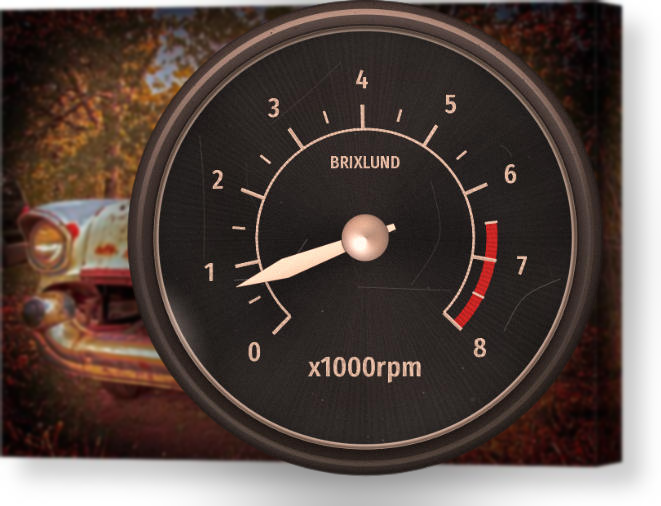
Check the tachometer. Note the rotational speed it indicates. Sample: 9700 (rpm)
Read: 750 (rpm)
